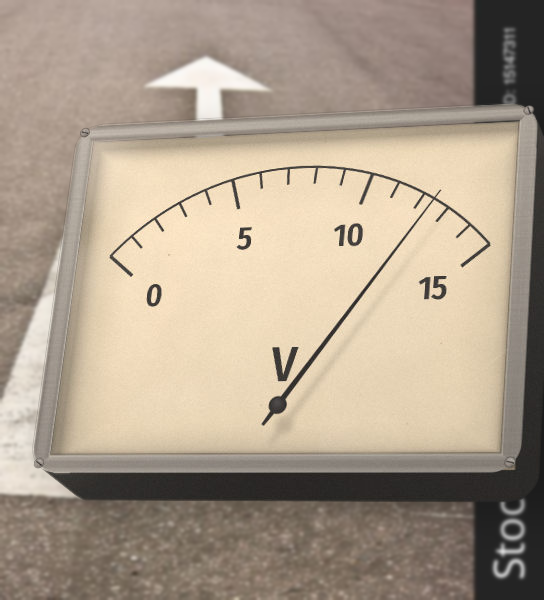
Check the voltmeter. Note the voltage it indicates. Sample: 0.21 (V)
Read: 12.5 (V)
